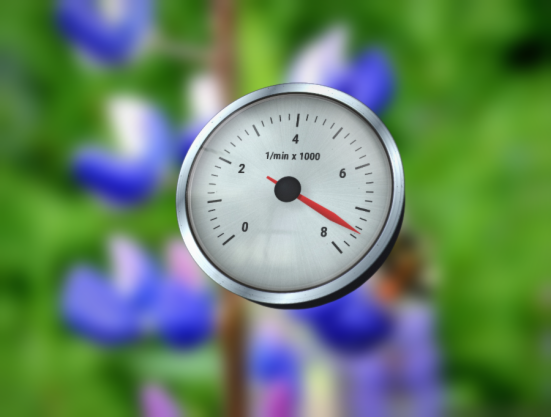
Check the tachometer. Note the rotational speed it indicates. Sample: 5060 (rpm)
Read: 7500 (rpm)
